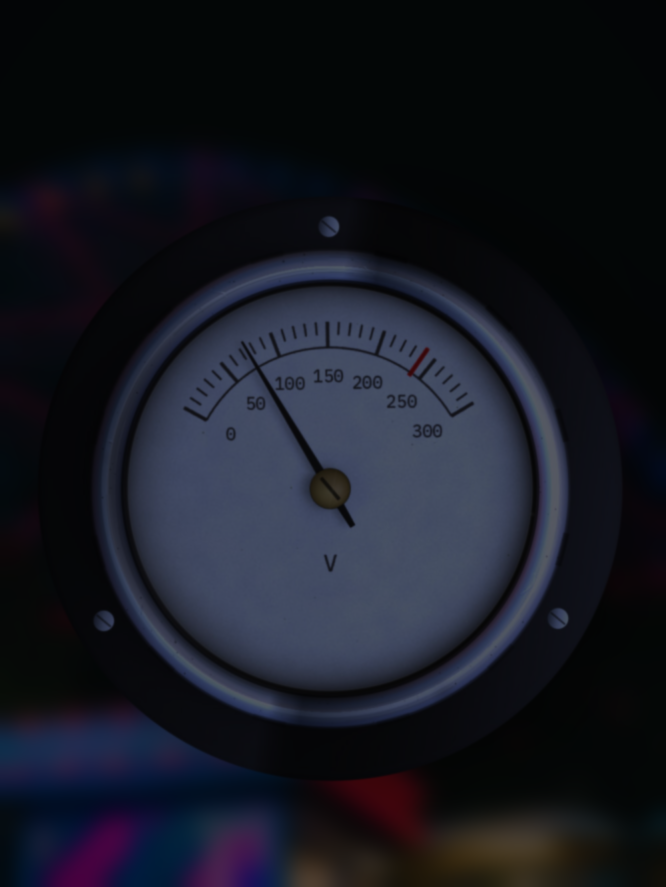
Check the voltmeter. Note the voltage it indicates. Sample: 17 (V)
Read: 75 (V)
